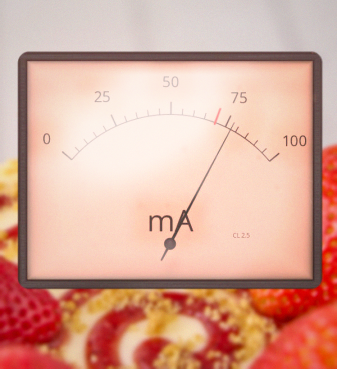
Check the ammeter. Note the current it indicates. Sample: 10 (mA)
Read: 77.5 (mA)
